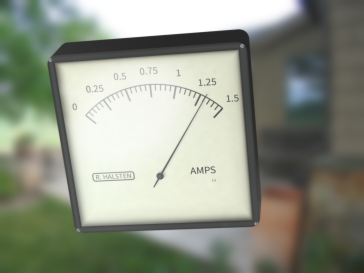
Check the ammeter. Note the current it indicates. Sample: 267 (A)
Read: 1.3 (A)
